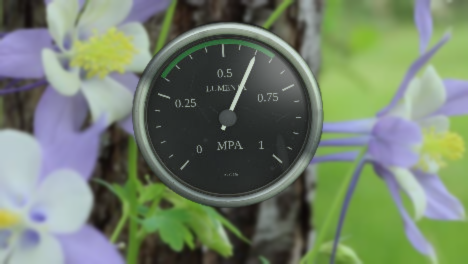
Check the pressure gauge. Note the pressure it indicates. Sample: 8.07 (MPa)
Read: 0.6 (MPa)
